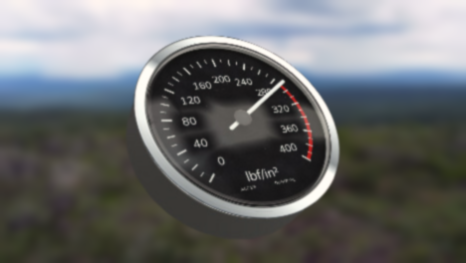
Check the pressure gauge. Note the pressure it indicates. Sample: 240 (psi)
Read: 290 (psi)
